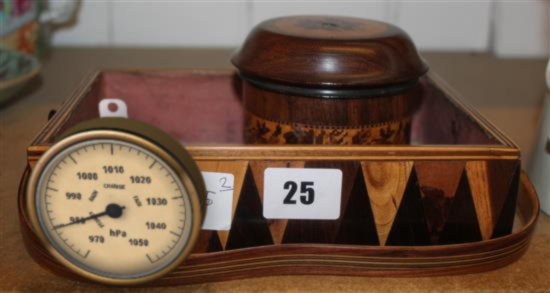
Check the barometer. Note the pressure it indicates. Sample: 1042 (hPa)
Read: 980 (hPa)
